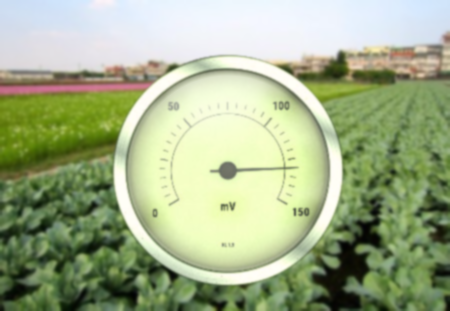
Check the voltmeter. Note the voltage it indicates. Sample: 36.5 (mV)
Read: 130 (mV)
